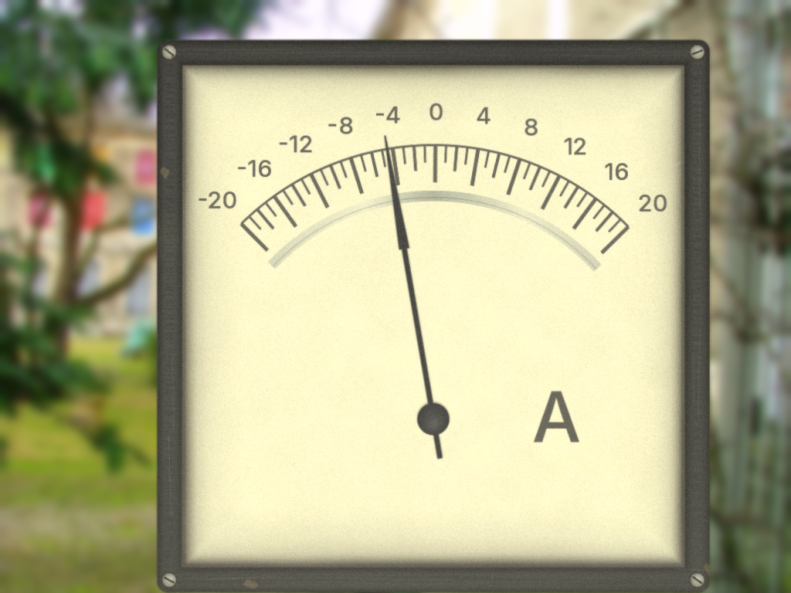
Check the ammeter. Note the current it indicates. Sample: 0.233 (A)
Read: -4.5 (A)
